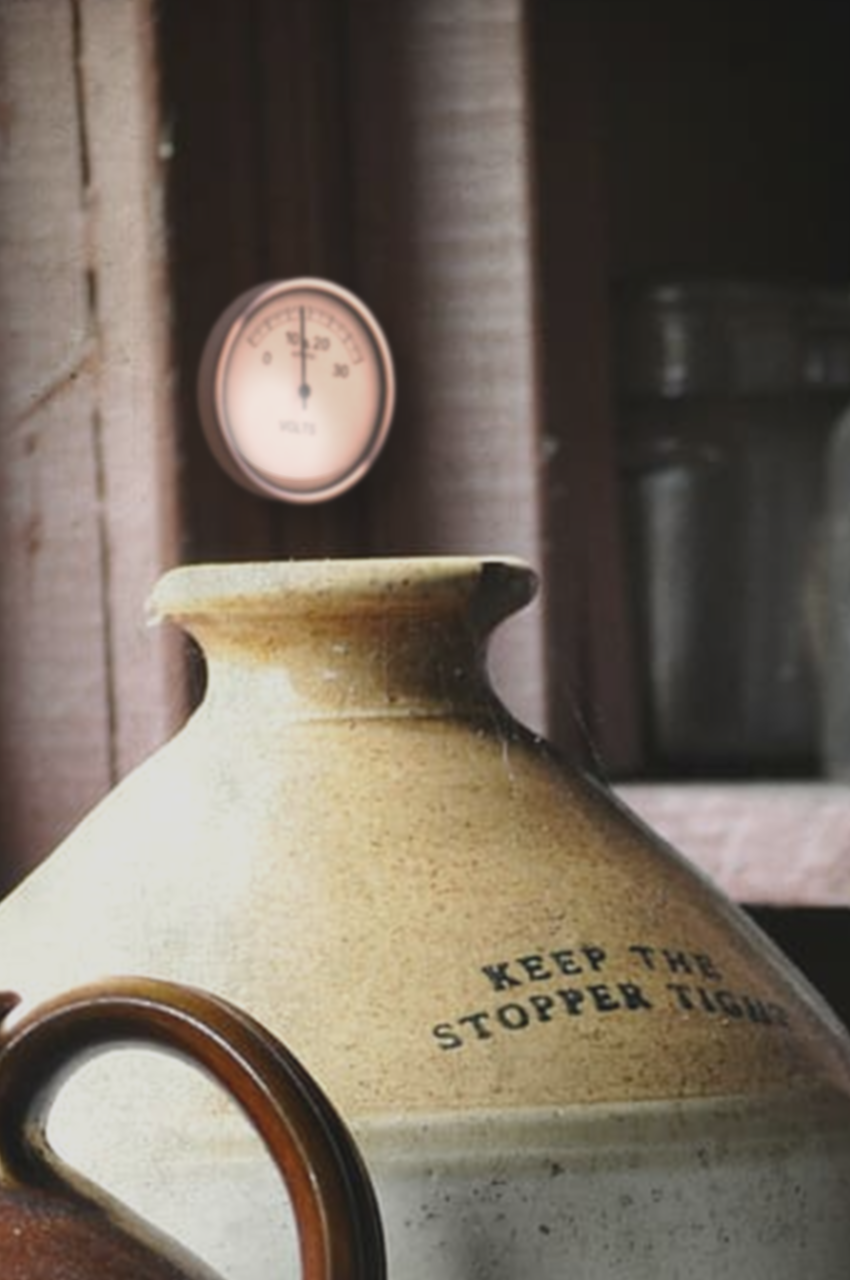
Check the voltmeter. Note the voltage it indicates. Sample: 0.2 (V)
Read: 12.5 (V)
